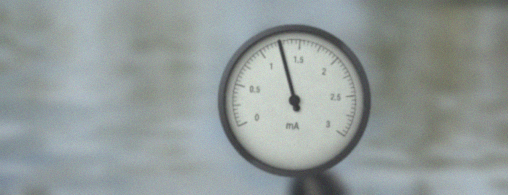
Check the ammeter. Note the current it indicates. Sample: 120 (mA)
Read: 1.25 (mA)
